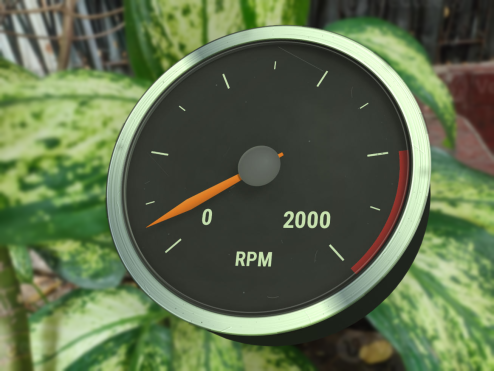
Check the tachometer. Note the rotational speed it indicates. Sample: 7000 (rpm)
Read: 100 (rpm)
